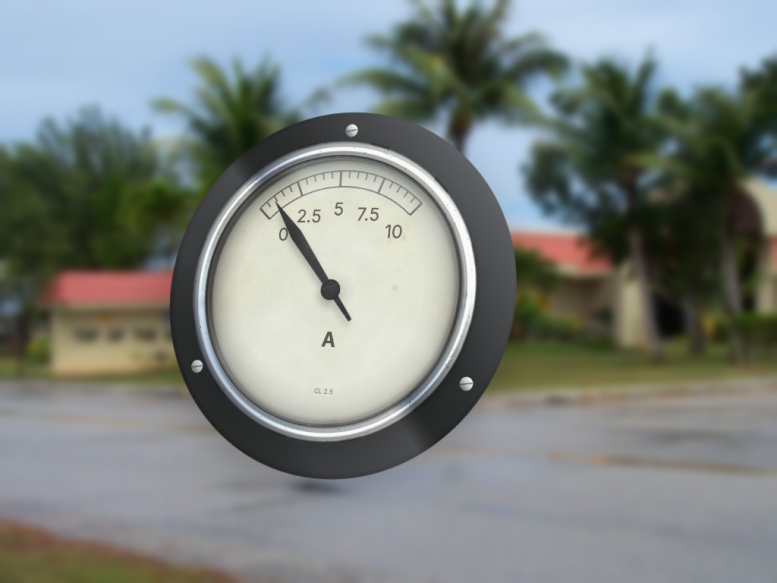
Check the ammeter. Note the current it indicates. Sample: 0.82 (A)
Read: 1 (A)
